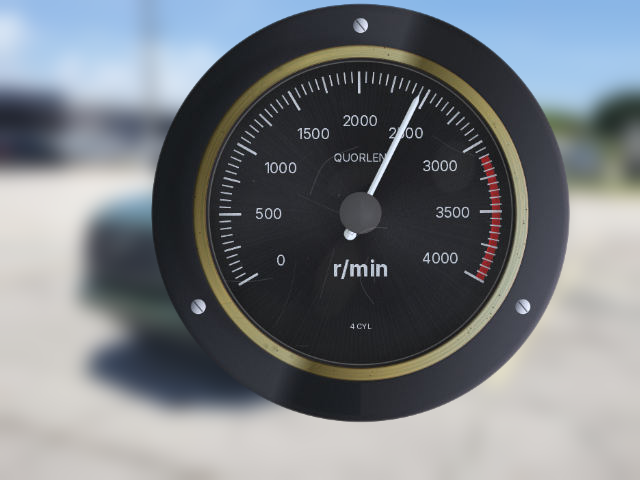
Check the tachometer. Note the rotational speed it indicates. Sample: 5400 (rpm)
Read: 2450 (rpm)
